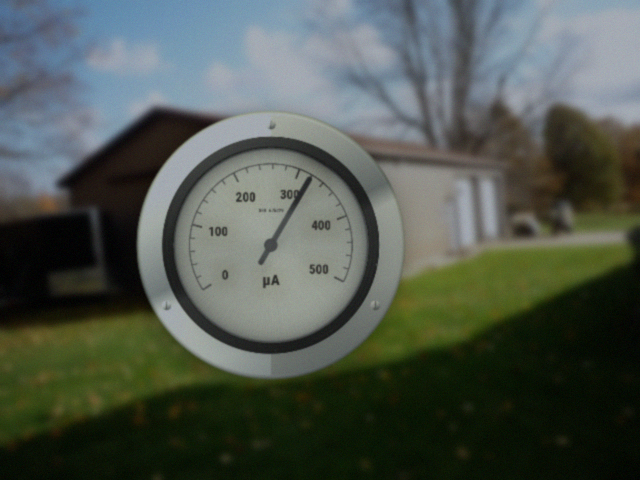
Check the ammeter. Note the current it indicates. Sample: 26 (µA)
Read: 320 (µA)
